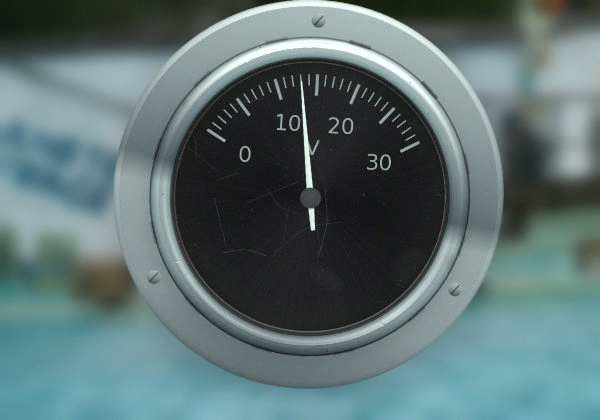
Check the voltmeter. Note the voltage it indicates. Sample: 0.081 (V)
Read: 13 (V)
